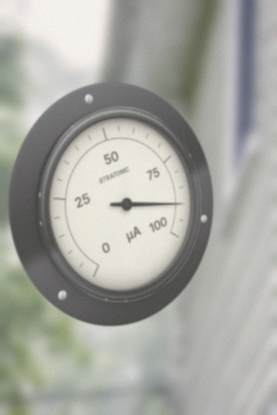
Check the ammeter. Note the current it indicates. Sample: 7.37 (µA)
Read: 90 (µA)
